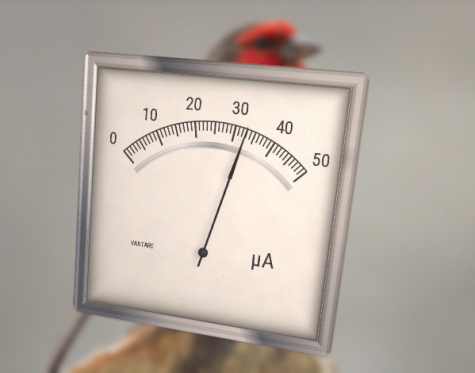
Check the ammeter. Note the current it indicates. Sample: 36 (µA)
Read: 33 (µA)
